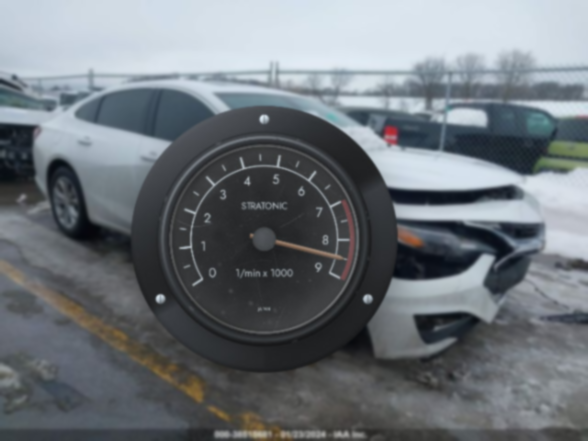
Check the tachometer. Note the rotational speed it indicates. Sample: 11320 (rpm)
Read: 8500 (rpm)
